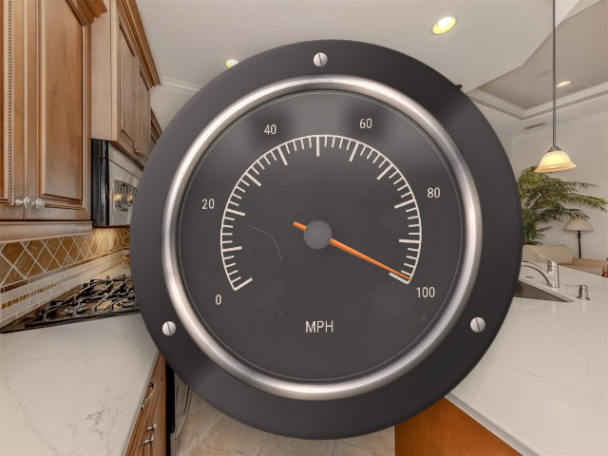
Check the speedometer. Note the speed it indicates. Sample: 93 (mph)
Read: 99 (mph)
